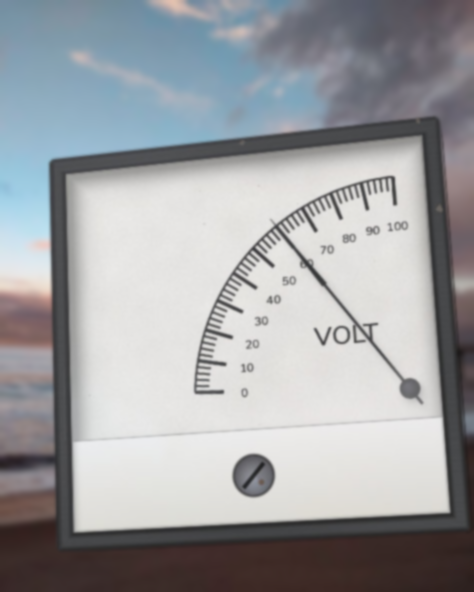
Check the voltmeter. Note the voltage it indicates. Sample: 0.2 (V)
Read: 60 (V)
